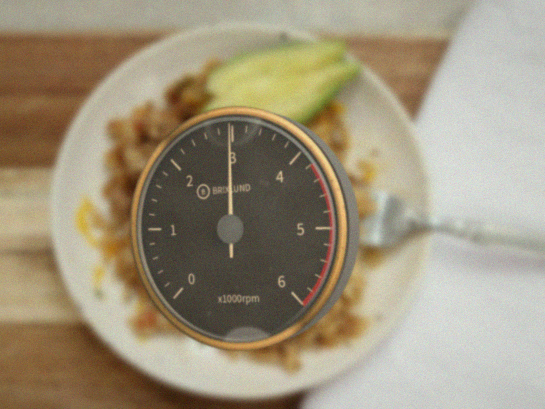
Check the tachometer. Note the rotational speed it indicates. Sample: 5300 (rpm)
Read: 3000 (rpm)
